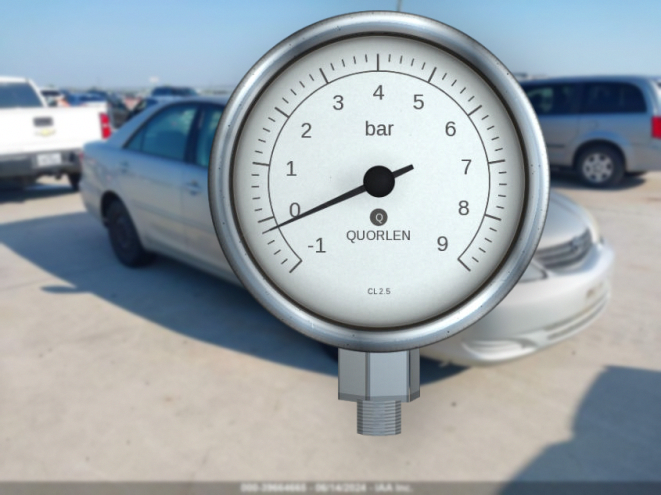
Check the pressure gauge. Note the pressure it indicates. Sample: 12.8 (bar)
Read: -0.2 (bar)
